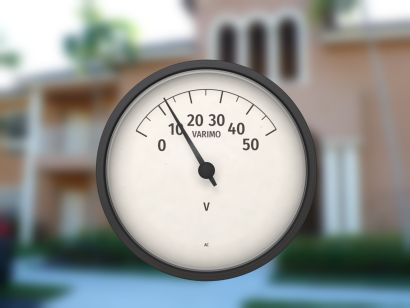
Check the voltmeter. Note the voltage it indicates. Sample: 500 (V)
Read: 12.5 (V)
